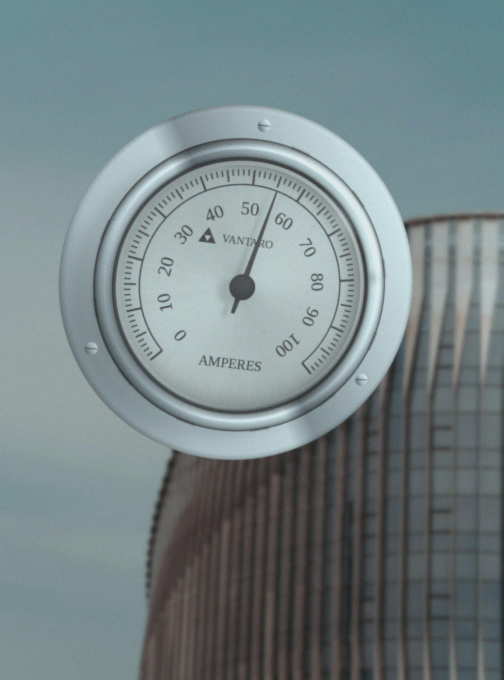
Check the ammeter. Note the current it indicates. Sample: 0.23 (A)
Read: 55 (A)
